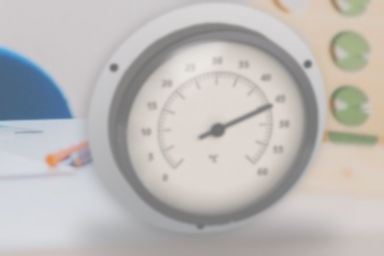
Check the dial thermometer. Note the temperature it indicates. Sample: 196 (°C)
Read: 45 (°C)
